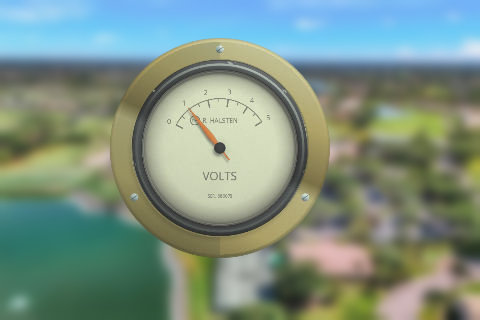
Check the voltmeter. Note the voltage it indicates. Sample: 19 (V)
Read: 1 (V)
